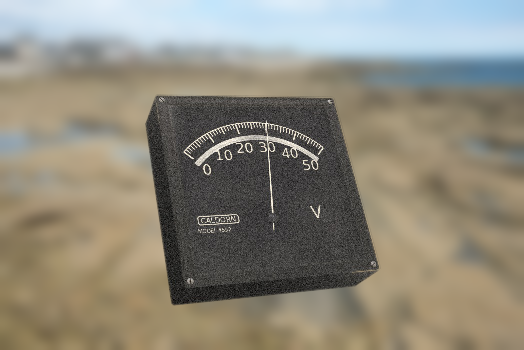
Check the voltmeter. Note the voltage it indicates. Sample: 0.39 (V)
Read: 30 (V)
